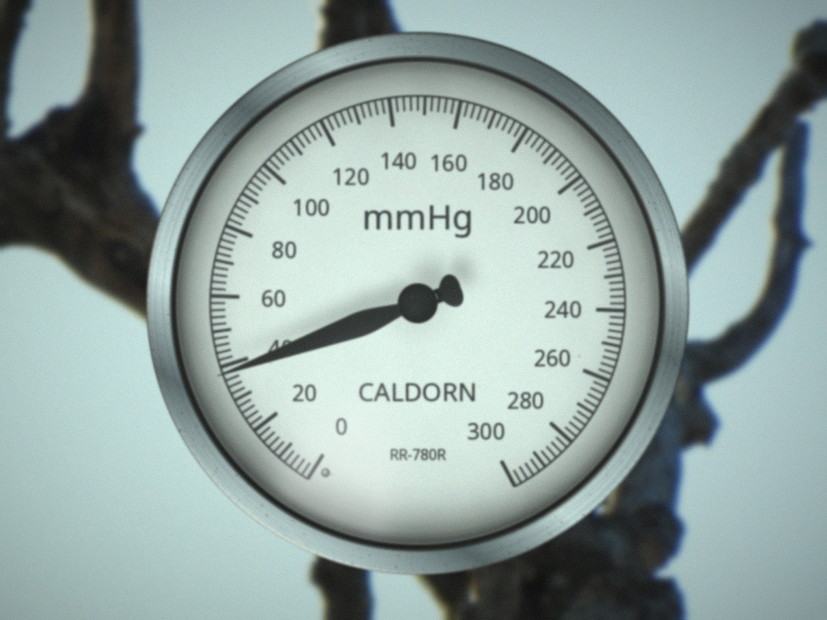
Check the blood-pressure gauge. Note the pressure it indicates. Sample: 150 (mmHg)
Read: 38 (mmHg)
